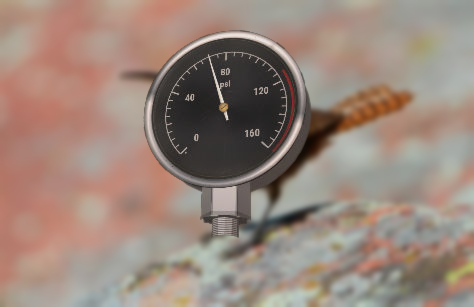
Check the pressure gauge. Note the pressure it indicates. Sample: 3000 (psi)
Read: 70 (psi)
